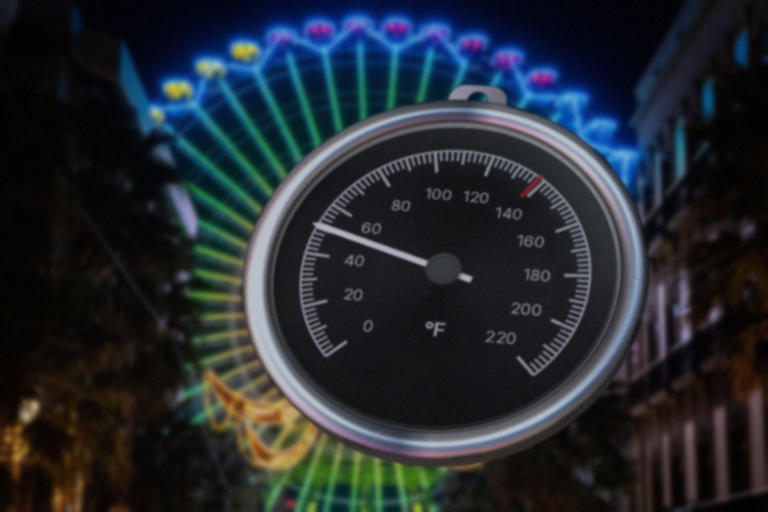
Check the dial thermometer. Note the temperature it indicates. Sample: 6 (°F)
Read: 50 (°F)
